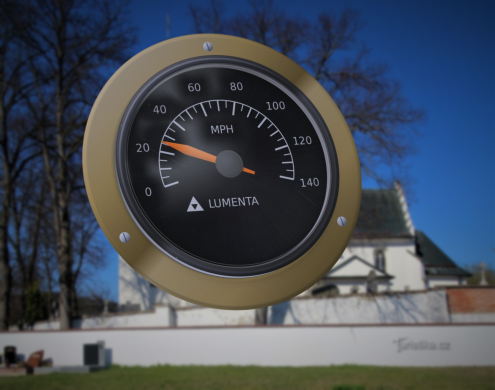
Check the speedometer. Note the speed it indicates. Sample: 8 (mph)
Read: 25 (mph)
